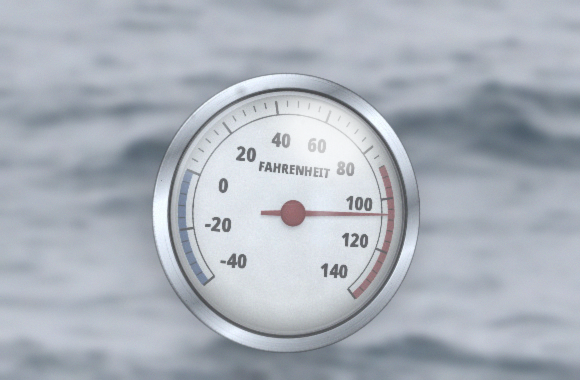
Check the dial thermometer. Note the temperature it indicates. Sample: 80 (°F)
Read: 106 (°F)
